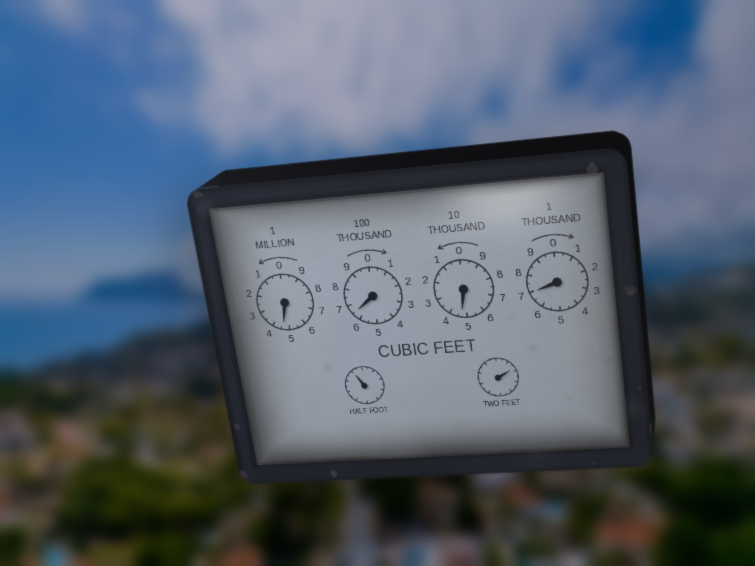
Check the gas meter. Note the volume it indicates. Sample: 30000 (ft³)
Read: 464700 (ft³)
